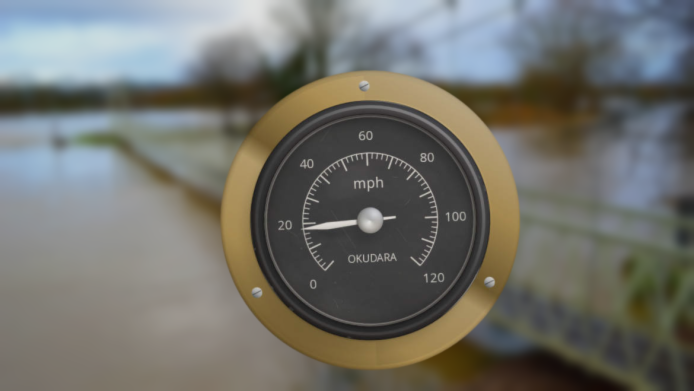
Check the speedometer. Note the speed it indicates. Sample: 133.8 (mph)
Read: 18 (mph)
